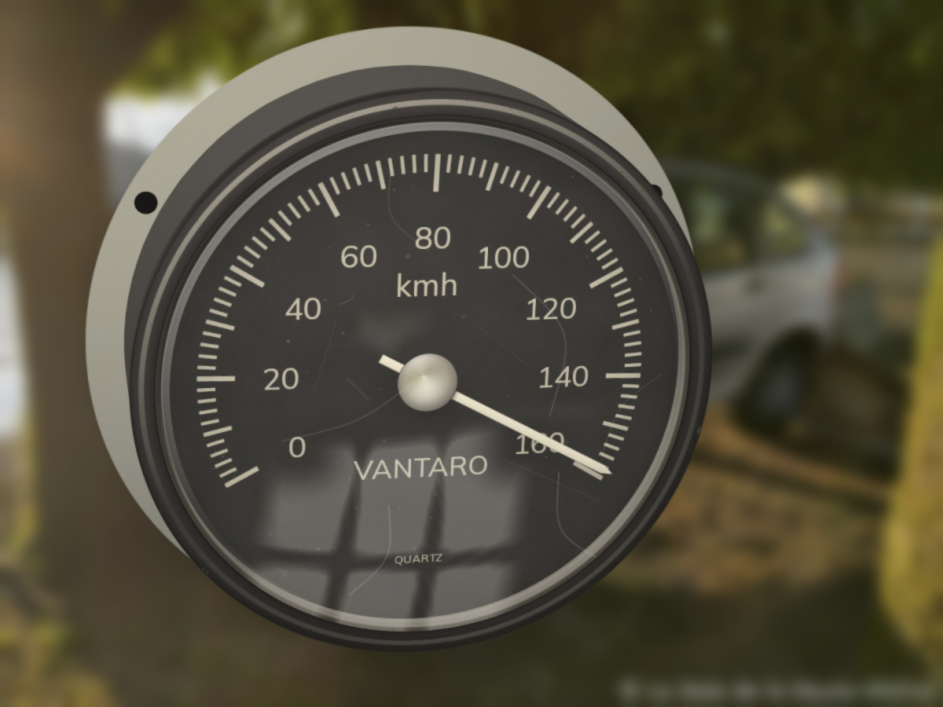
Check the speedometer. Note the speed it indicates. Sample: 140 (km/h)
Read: 158 (km/h)
